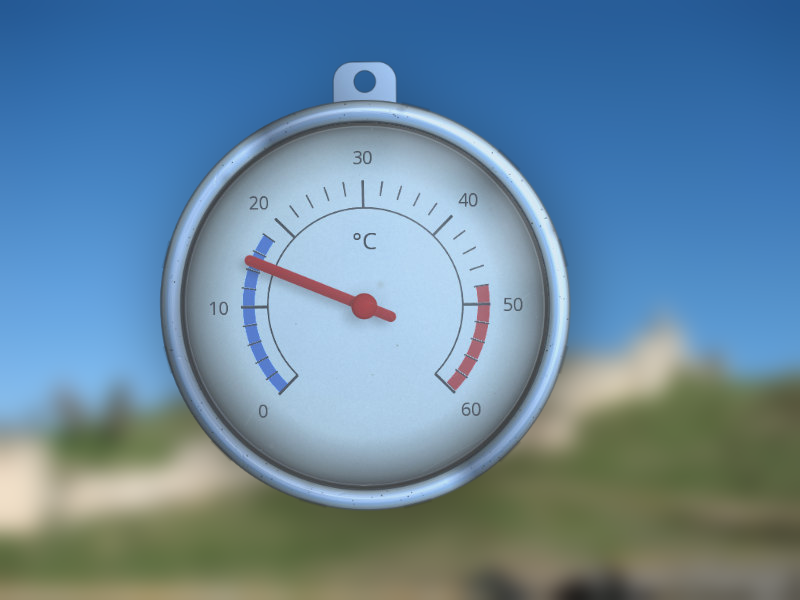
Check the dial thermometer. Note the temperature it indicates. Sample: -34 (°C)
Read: 15 (°C)
